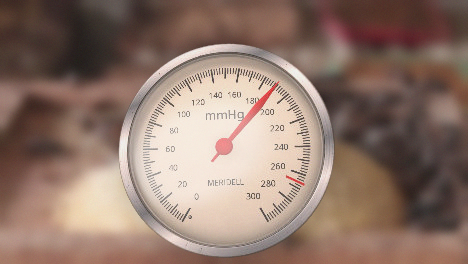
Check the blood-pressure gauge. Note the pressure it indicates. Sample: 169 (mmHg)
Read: 190 (mmHg)
